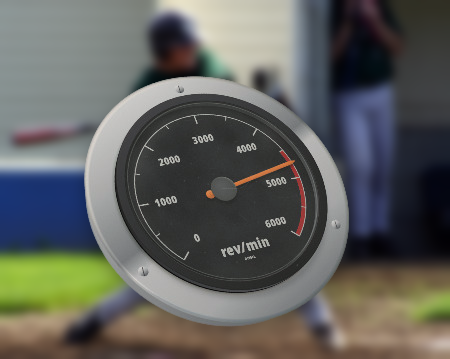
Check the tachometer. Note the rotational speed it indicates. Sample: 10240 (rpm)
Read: 4750 (rpm)
